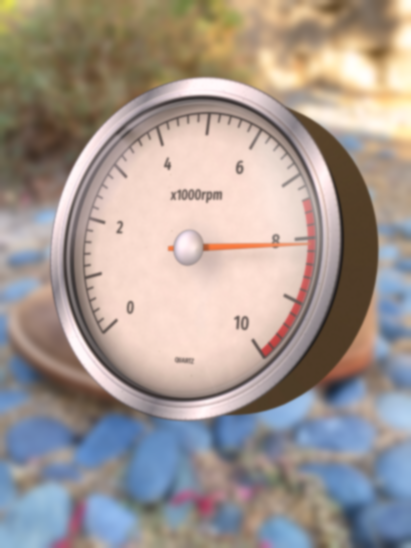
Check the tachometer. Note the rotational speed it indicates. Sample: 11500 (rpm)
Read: 8100 (rpm)
